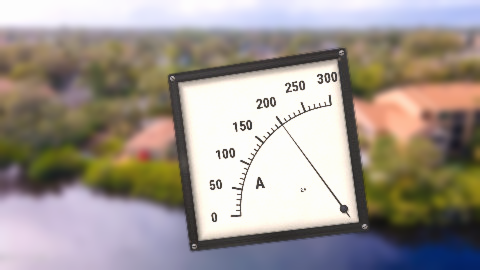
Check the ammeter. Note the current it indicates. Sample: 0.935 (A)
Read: 200 (A)
